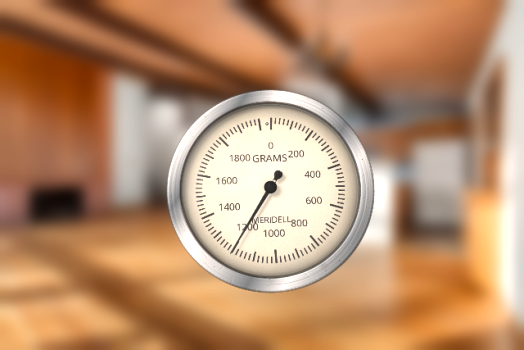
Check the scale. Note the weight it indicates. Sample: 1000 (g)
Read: 1200 (g)
